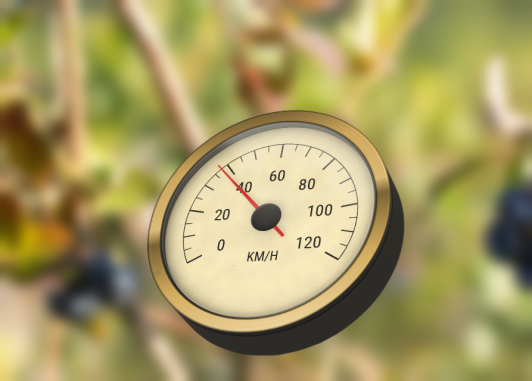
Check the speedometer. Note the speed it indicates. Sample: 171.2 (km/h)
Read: 37.5 (km/h)
